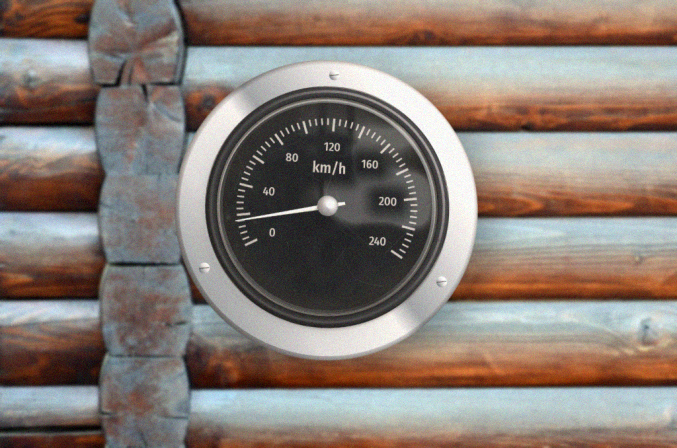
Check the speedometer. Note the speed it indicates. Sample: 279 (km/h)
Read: 16 (km/h)
